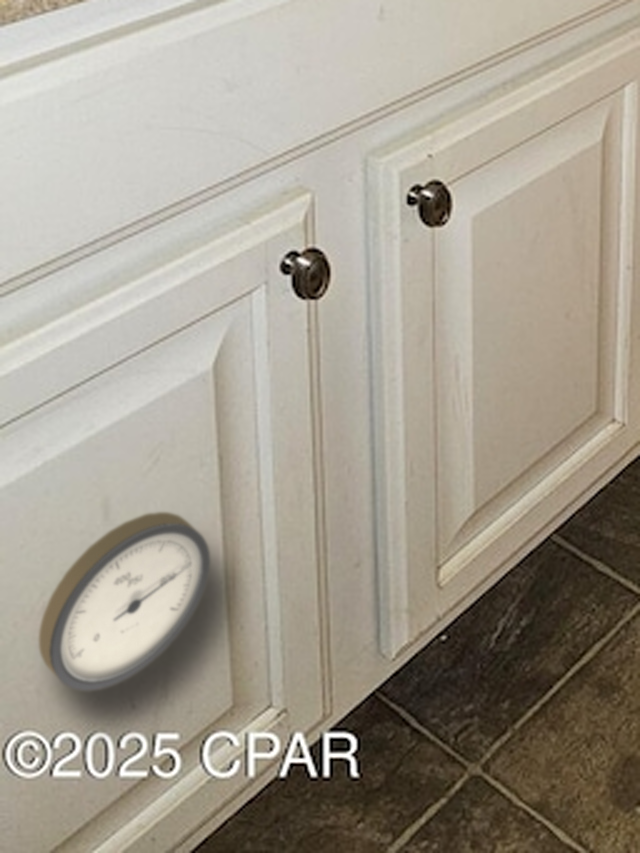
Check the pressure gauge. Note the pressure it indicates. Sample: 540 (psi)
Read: 800 (psi)
